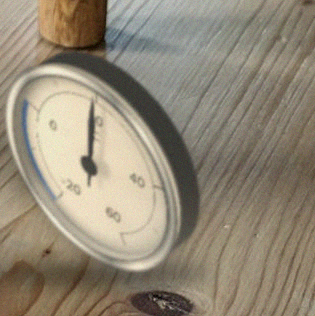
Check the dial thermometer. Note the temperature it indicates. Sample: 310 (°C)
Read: 20 (°C)
